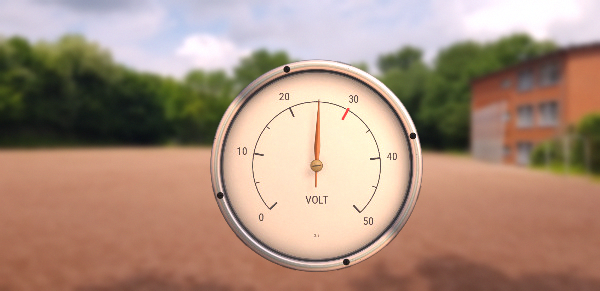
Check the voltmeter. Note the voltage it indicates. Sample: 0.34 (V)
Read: 25 (V)
